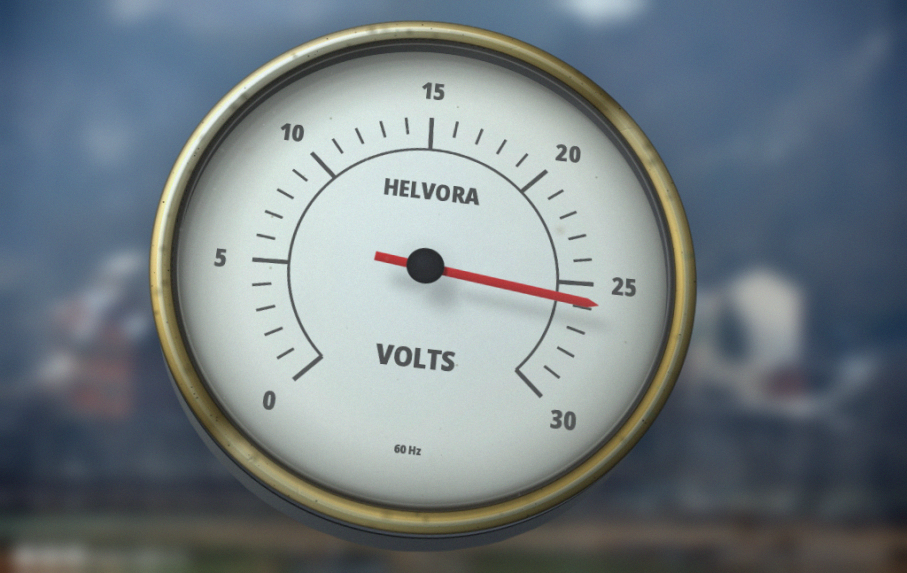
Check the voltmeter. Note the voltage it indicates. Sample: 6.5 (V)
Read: 26 (V)
